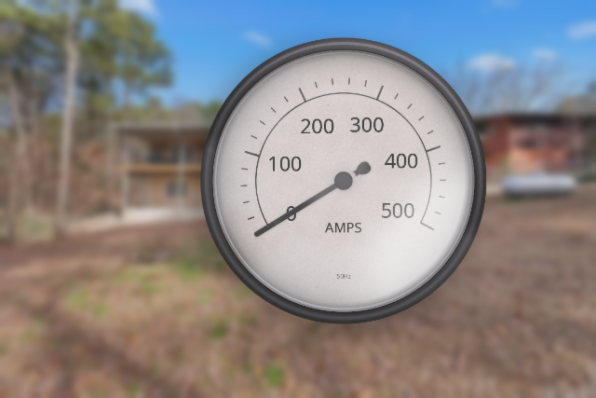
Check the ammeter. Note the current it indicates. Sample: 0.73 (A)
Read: 0 (A)
